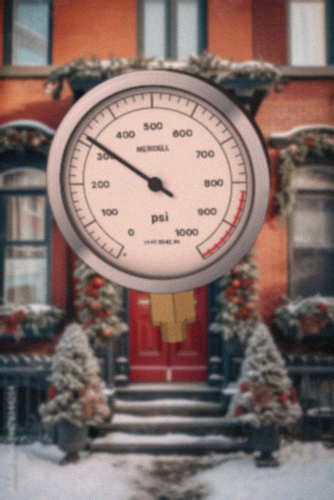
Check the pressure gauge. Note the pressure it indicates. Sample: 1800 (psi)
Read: 320 (psi)
